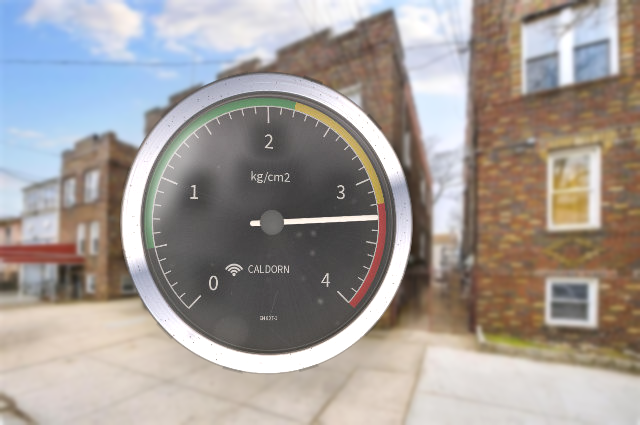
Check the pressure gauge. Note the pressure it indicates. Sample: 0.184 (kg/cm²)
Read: 3.3 (kg/cm²)
